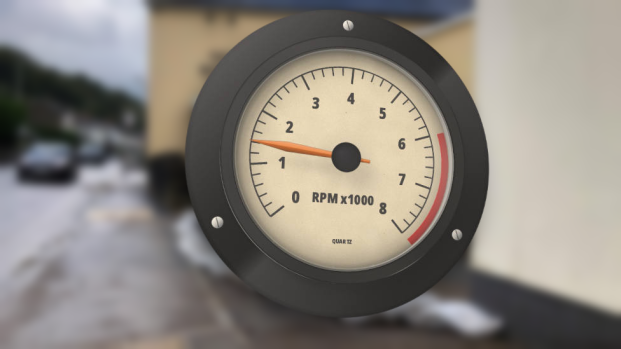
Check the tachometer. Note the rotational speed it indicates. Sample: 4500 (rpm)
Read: 1400 (rpm)
